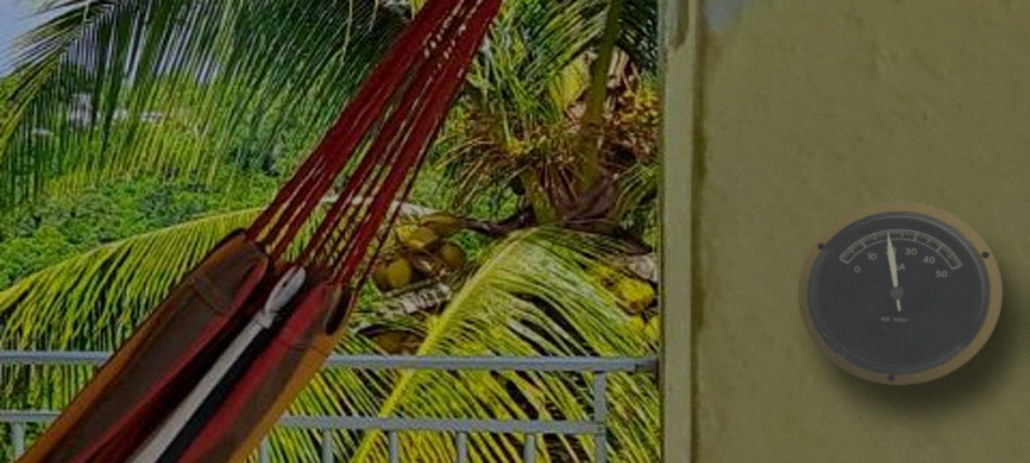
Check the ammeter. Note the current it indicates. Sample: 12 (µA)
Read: 20 (µA)
